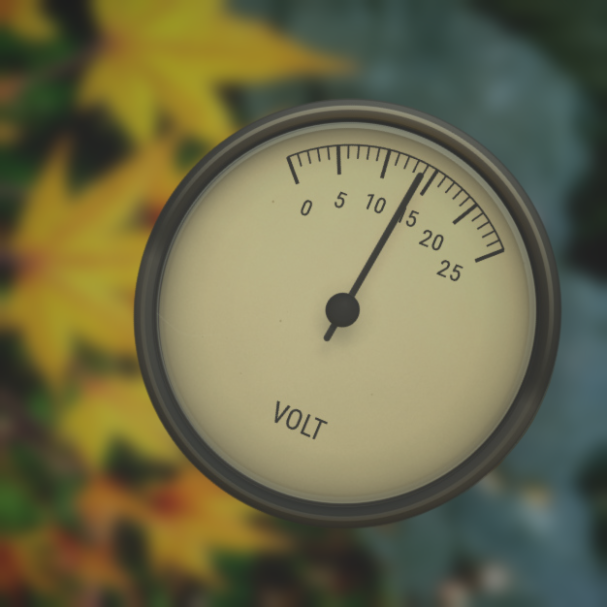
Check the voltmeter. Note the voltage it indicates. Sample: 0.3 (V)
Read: 14 (V)
